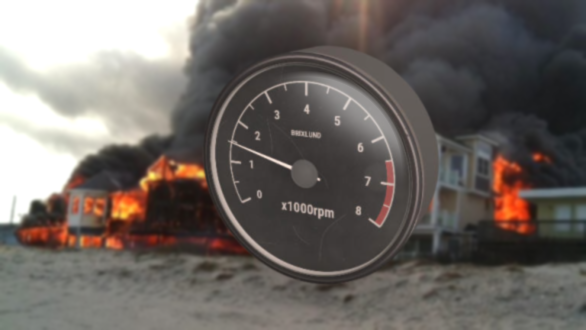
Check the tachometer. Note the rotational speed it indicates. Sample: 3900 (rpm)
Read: 1500 (rpm)
